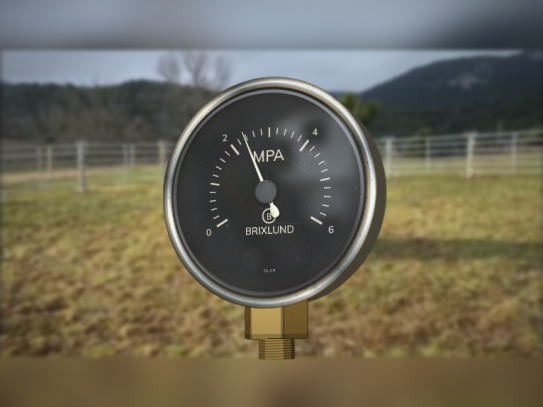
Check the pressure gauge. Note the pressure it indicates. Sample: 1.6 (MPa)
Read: 2.4 (MPa)
